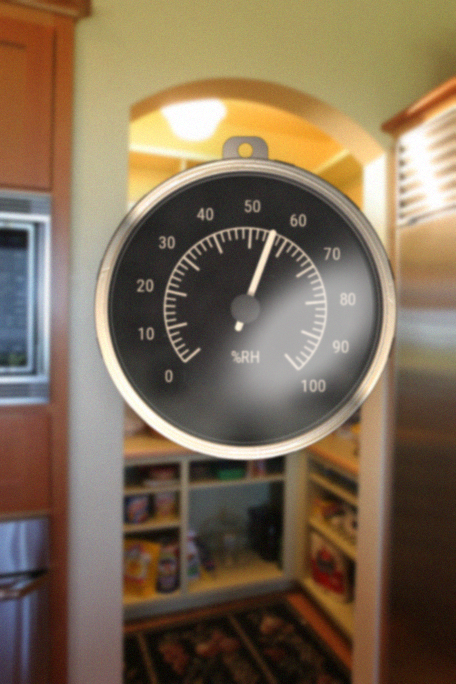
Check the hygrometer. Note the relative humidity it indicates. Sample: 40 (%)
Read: 56 (%)
